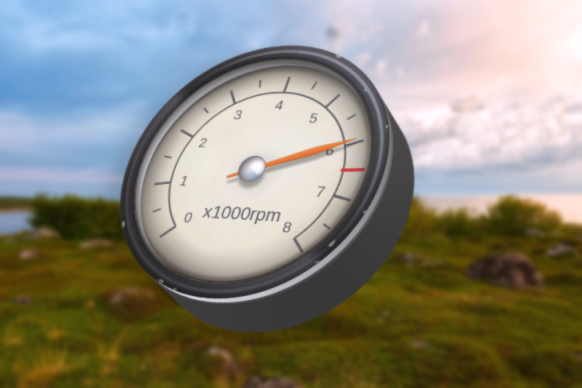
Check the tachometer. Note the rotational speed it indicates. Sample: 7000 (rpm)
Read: 6000 (rpm)
